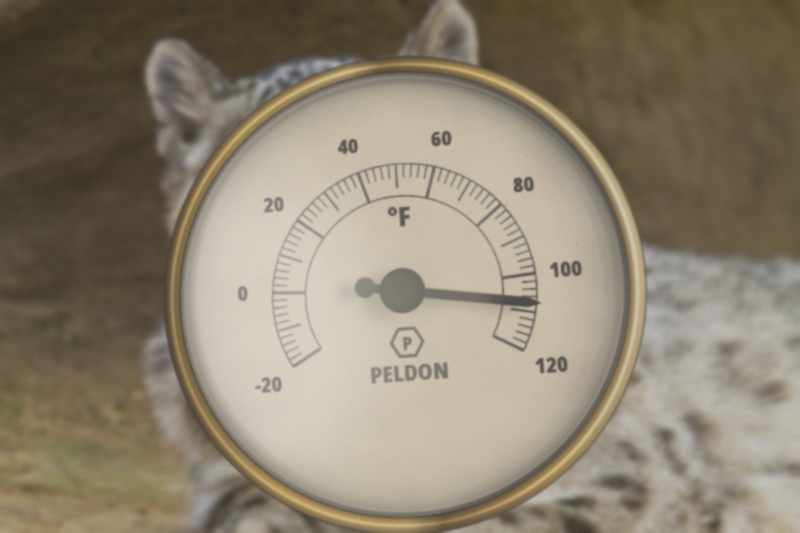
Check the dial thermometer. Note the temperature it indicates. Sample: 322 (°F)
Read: 108 (°F)
